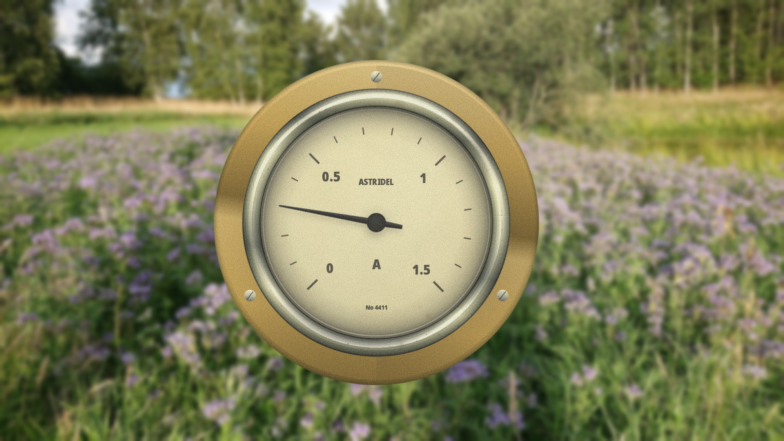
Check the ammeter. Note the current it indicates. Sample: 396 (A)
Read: 0.3 (A)
